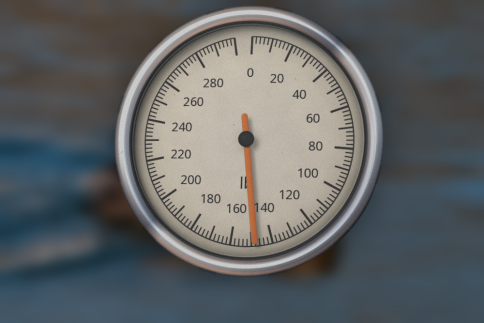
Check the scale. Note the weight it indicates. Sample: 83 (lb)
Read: 148 (lb)
